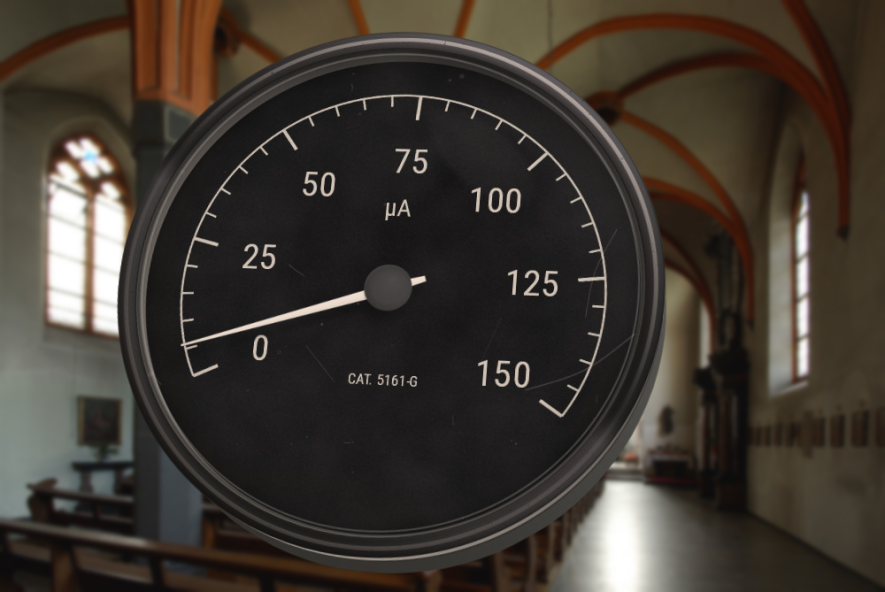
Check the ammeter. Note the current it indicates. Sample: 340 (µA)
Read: 5 (µA)
